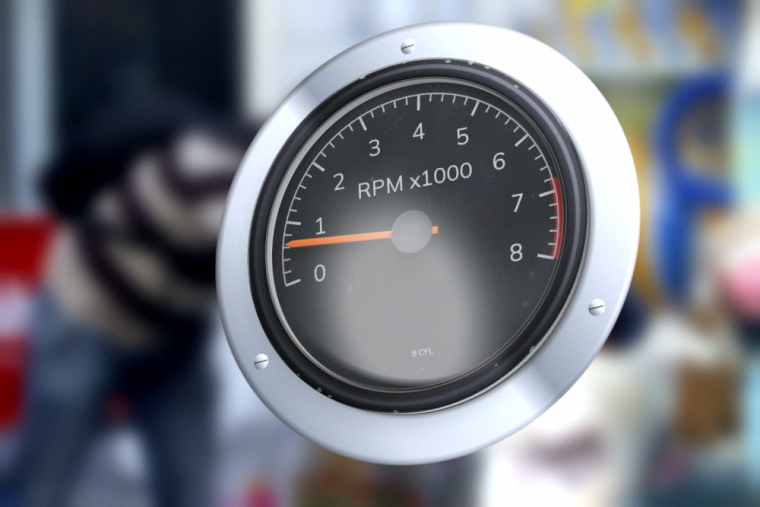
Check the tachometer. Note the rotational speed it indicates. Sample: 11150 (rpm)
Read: 600 (rpm)
